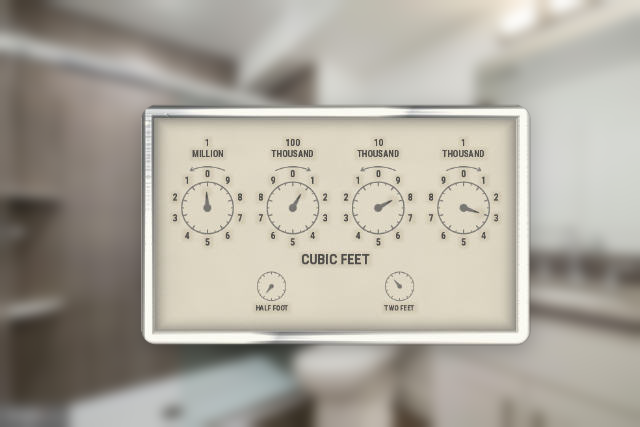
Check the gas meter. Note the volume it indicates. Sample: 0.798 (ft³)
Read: 8300 (ft³)
